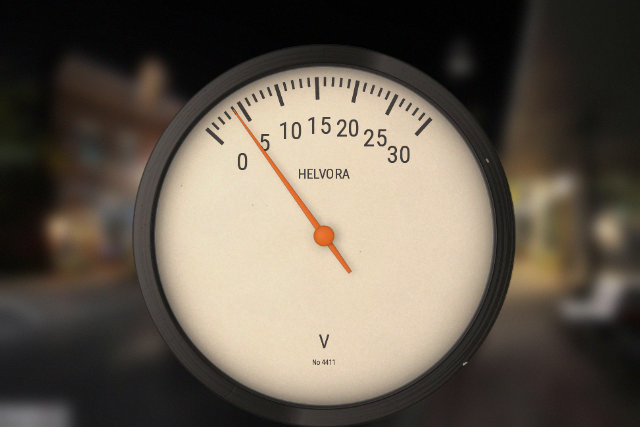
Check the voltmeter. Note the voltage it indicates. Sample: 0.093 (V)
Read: 4 (V)
